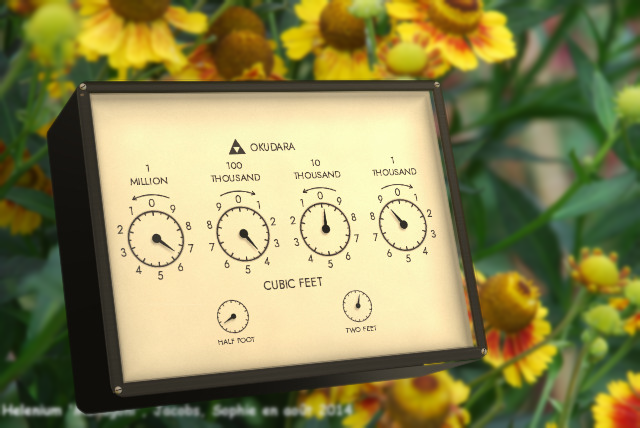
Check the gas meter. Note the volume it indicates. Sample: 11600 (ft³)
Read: 639900 (ft³)
